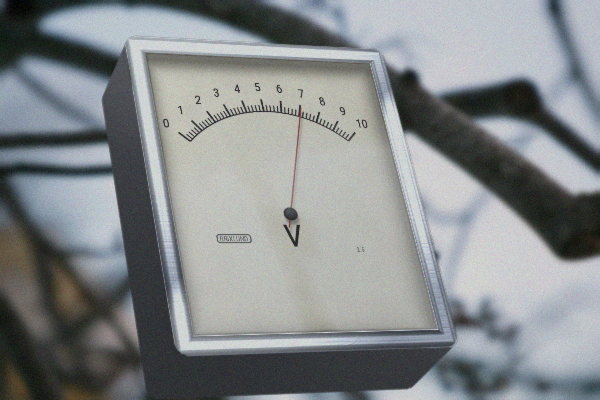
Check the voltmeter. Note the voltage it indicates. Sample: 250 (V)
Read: 7 (V)
